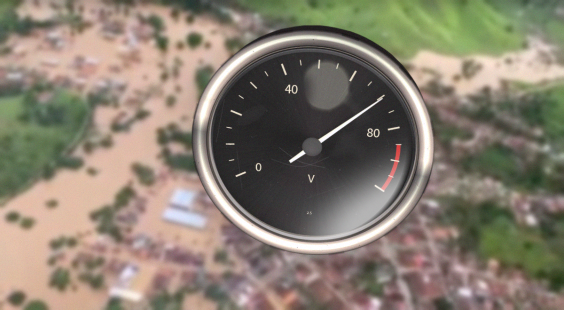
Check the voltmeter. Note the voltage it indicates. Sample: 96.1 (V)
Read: 70 (V)
